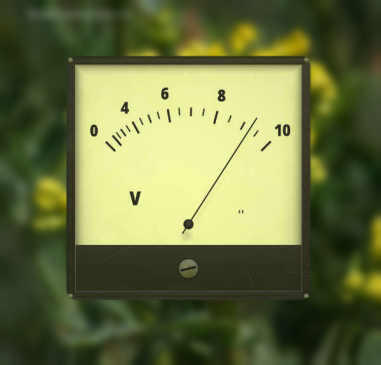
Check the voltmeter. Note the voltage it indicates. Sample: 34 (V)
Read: 9.25 (V)
